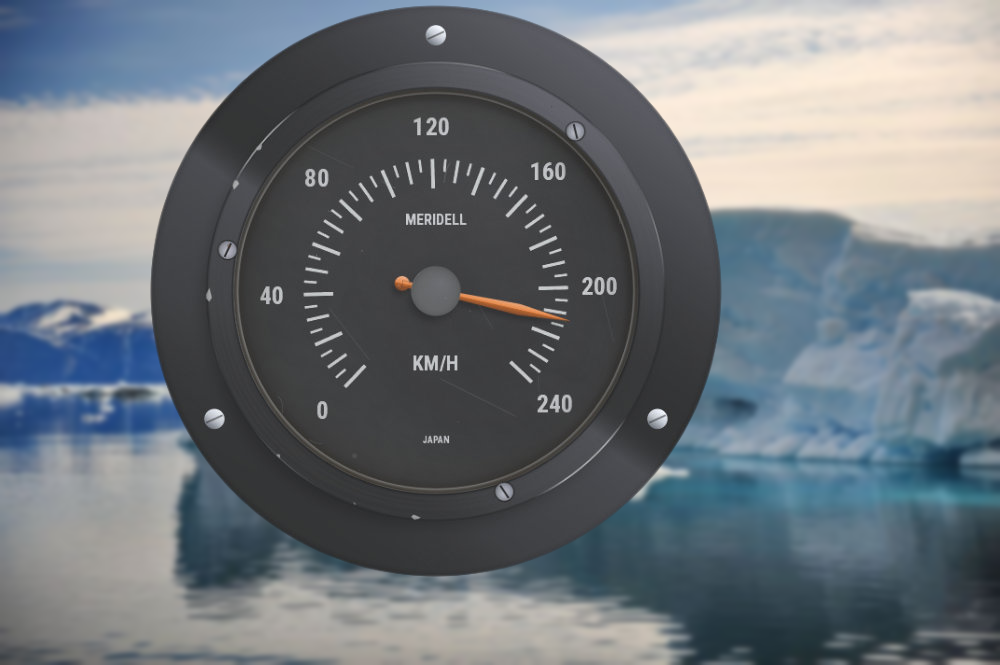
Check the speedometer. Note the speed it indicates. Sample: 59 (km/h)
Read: 212.5 (km/h)
